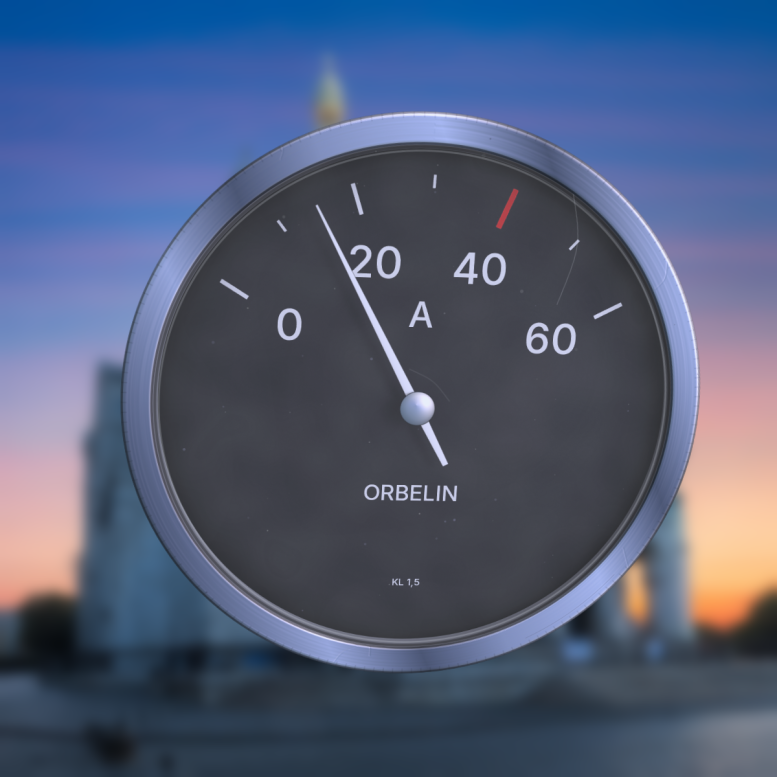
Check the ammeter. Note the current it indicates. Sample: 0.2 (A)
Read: 15 (A)
